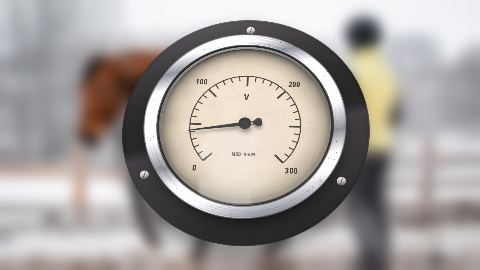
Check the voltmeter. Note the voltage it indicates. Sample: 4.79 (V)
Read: 40 (V)
